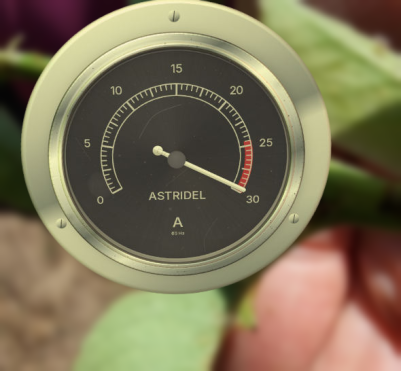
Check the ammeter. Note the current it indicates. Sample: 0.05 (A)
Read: 29.5 (A)
